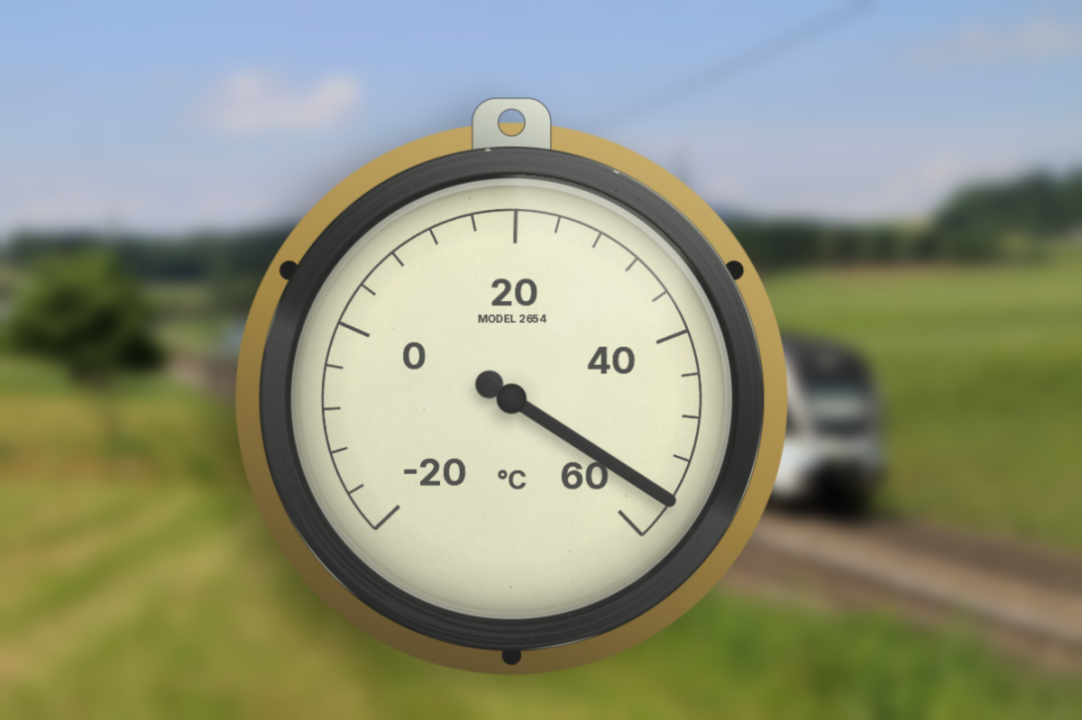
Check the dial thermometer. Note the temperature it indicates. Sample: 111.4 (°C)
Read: 56 (°C)
